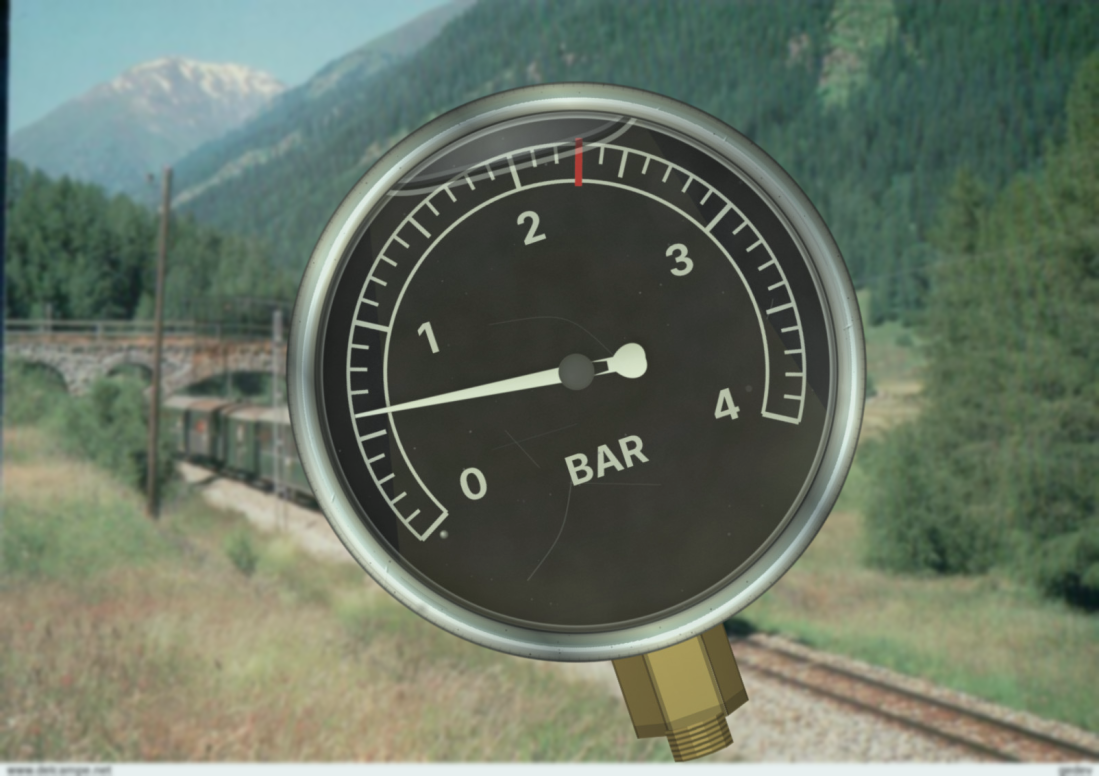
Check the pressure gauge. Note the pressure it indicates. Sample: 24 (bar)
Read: 0.6 (bar)
